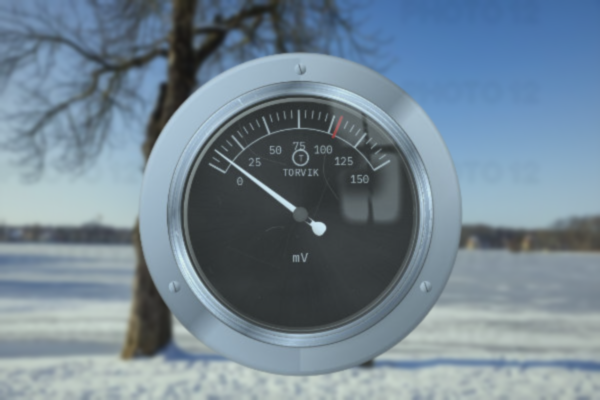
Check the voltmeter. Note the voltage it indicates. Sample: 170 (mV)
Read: 10 (mV)
